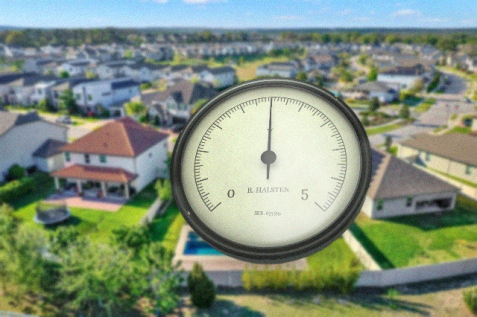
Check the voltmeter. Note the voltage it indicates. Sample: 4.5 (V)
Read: 2.5 (V)
